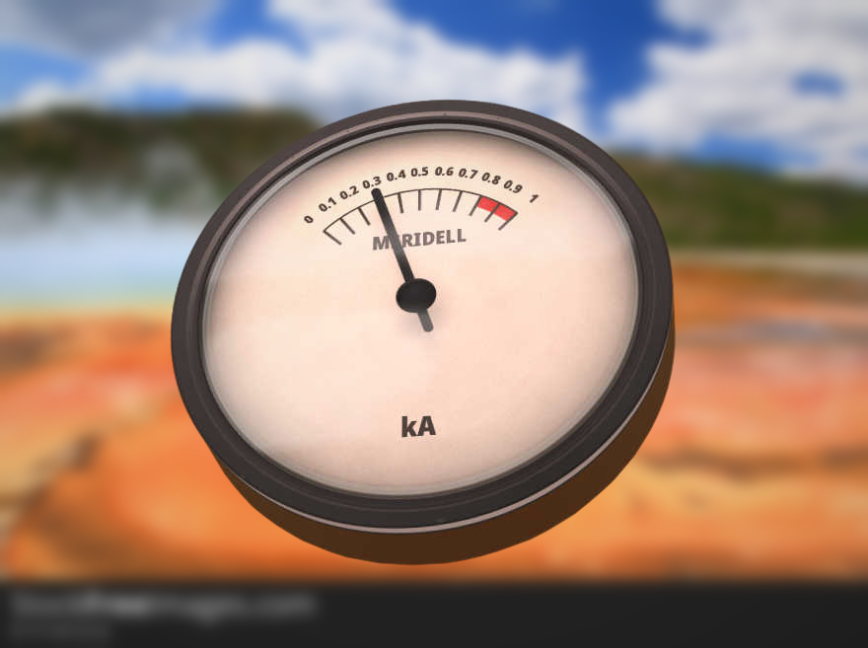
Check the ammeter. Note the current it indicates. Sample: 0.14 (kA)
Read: 0.3 (kA)
